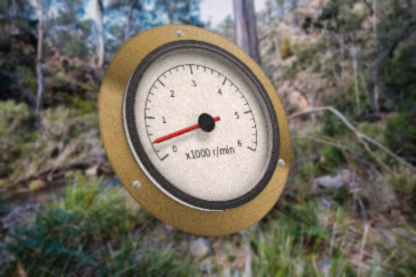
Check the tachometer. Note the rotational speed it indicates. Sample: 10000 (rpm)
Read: 400 (rpm)
